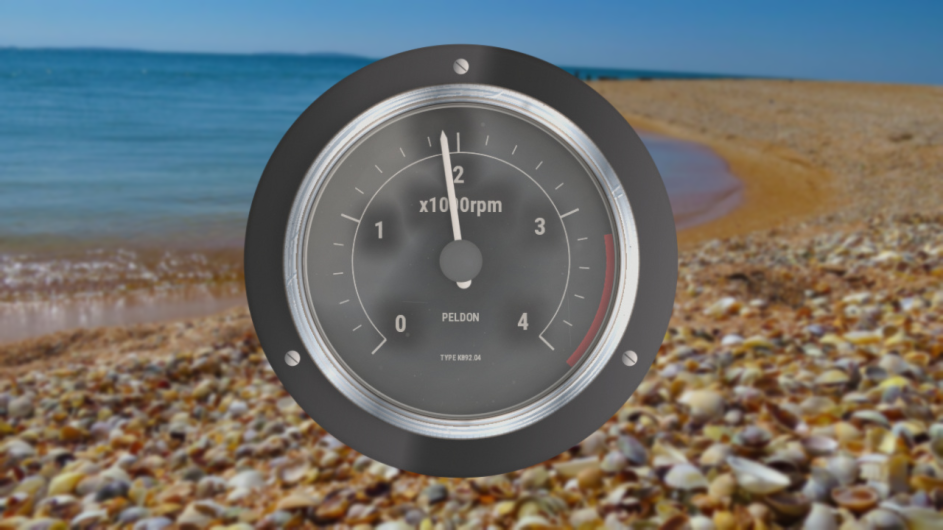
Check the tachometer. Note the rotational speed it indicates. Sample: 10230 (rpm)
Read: 1900 (rpm)
